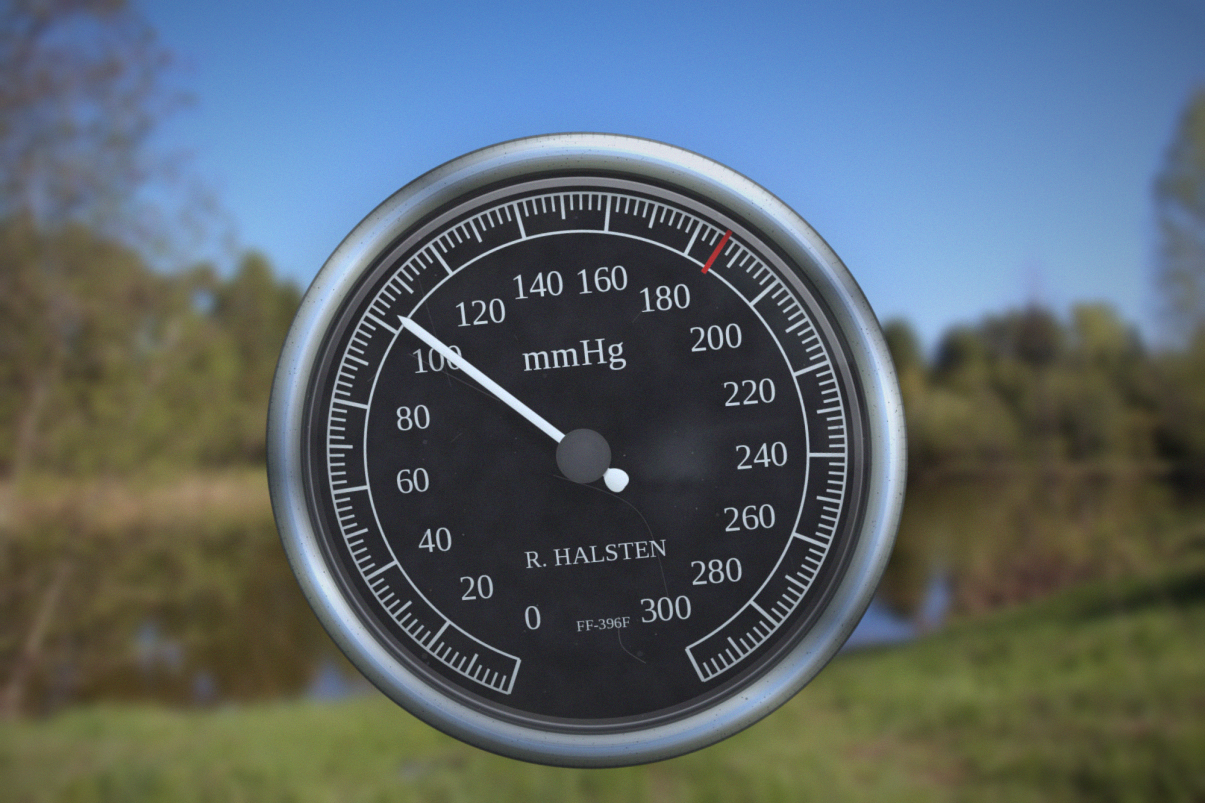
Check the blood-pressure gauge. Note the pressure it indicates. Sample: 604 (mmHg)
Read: 104 (mmHg)
